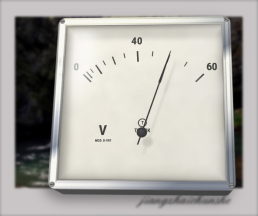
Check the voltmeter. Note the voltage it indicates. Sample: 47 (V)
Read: 50 (V)
